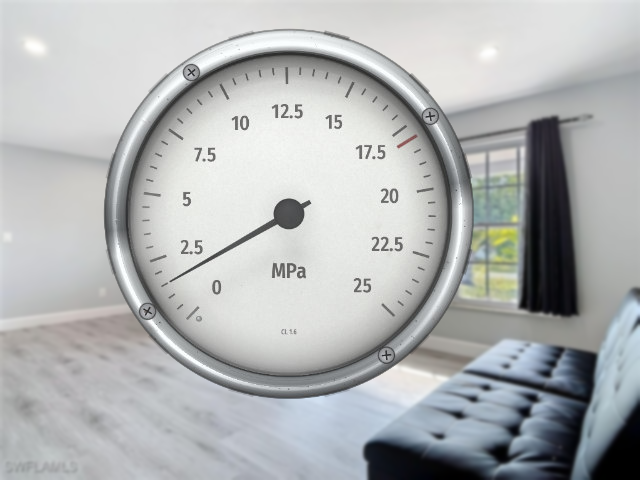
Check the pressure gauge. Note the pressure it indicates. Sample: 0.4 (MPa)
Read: 1.5 (MPa)
